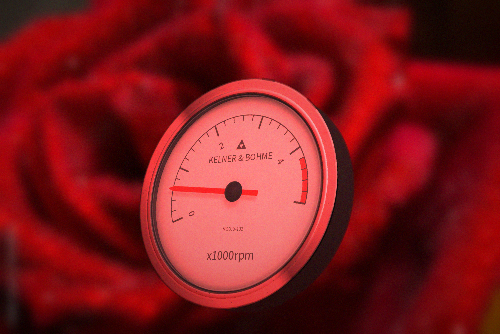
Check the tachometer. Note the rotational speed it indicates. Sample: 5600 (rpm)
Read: 600 (rpm)
